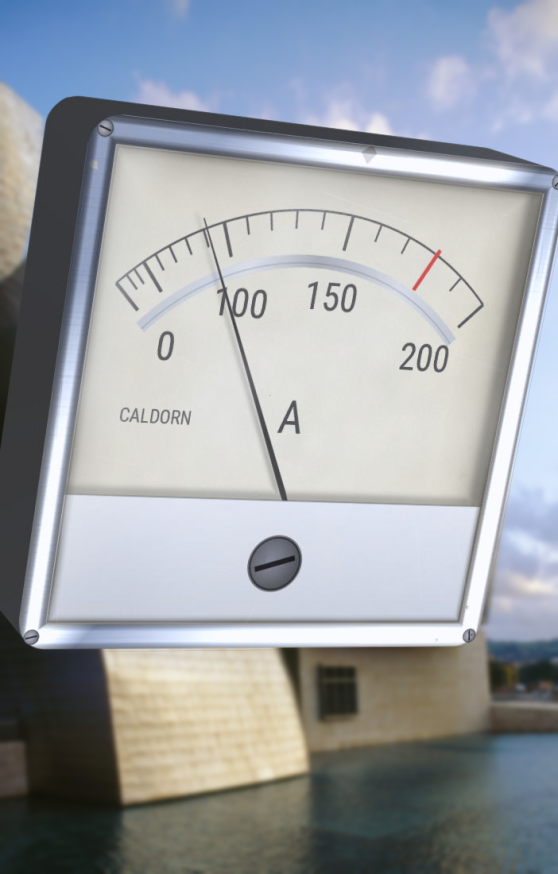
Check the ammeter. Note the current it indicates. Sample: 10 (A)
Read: 90 (A)
